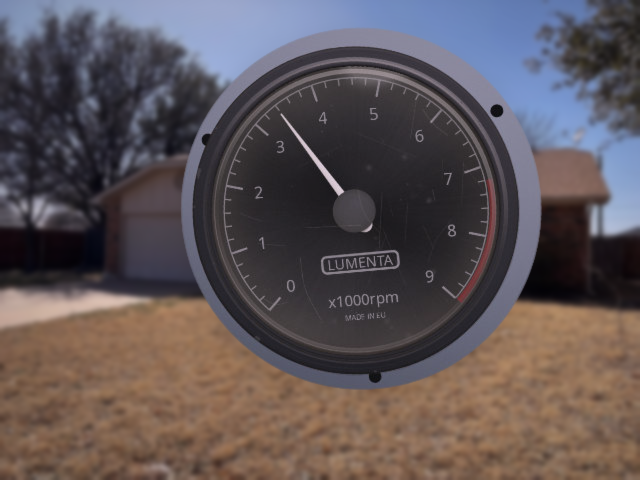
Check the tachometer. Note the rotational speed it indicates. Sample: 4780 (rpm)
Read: 3400 (rpm)
